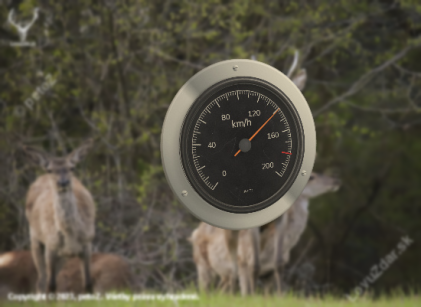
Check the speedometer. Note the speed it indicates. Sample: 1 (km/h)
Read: 140 (km/h)
